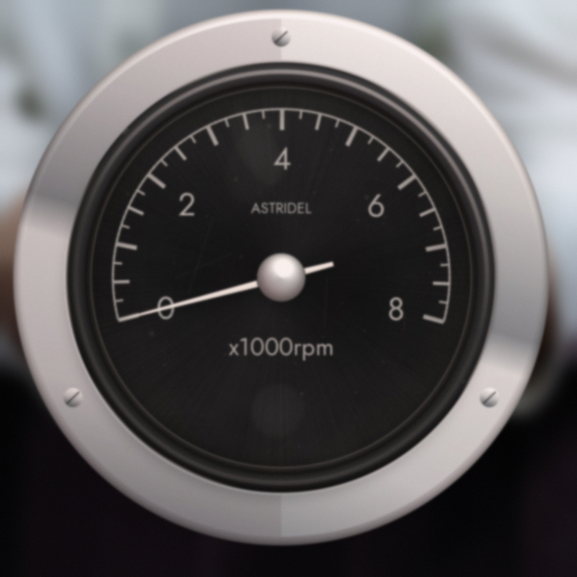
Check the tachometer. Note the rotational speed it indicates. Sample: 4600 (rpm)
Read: 0 (rpm)
